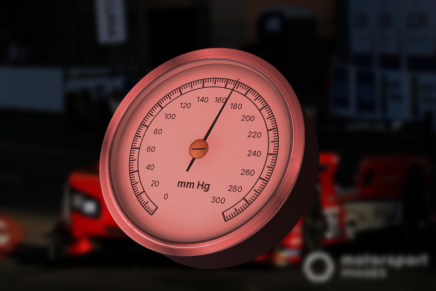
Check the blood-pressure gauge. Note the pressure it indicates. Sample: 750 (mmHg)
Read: 170 (mmHg)
